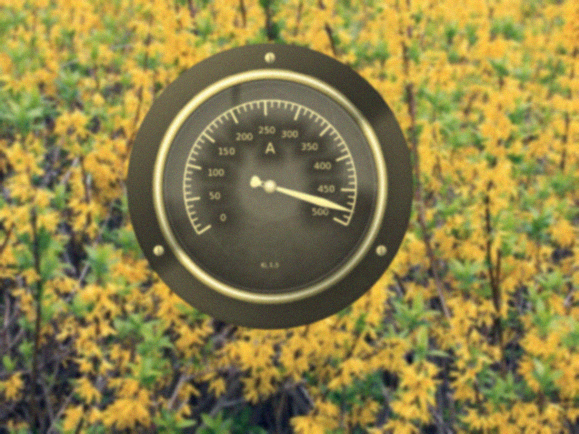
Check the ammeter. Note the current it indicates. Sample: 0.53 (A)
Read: 480 (A)
